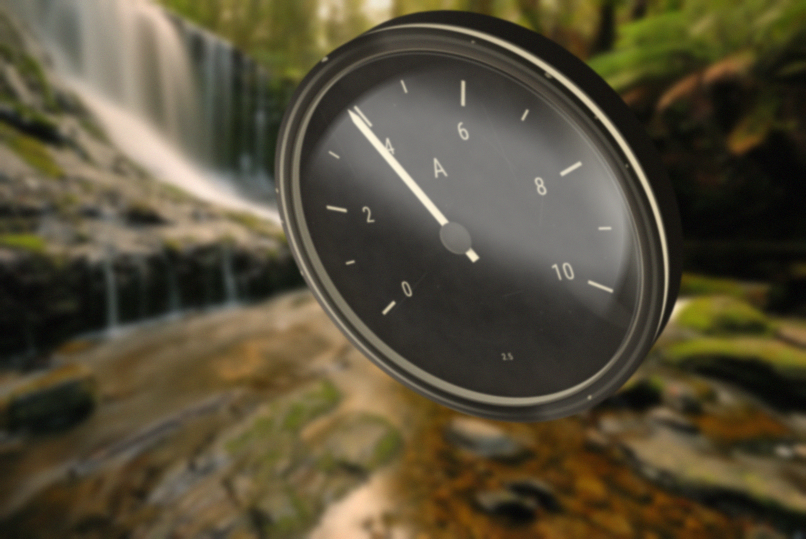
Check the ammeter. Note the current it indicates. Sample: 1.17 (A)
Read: 4 (A)
